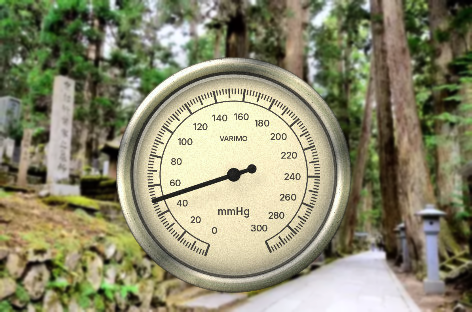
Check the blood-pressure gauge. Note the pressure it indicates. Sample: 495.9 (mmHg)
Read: 50 (mmHg)
